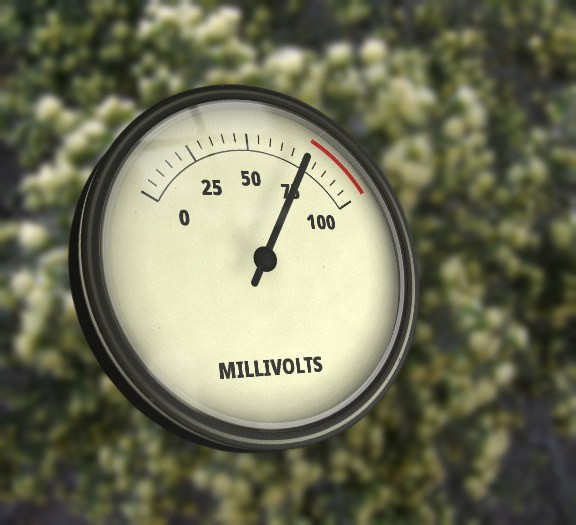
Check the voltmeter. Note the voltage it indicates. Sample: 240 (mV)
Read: 75 (mV)
